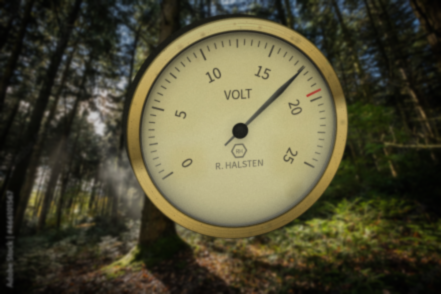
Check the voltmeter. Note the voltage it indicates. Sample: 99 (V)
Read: 17.5 (V)
